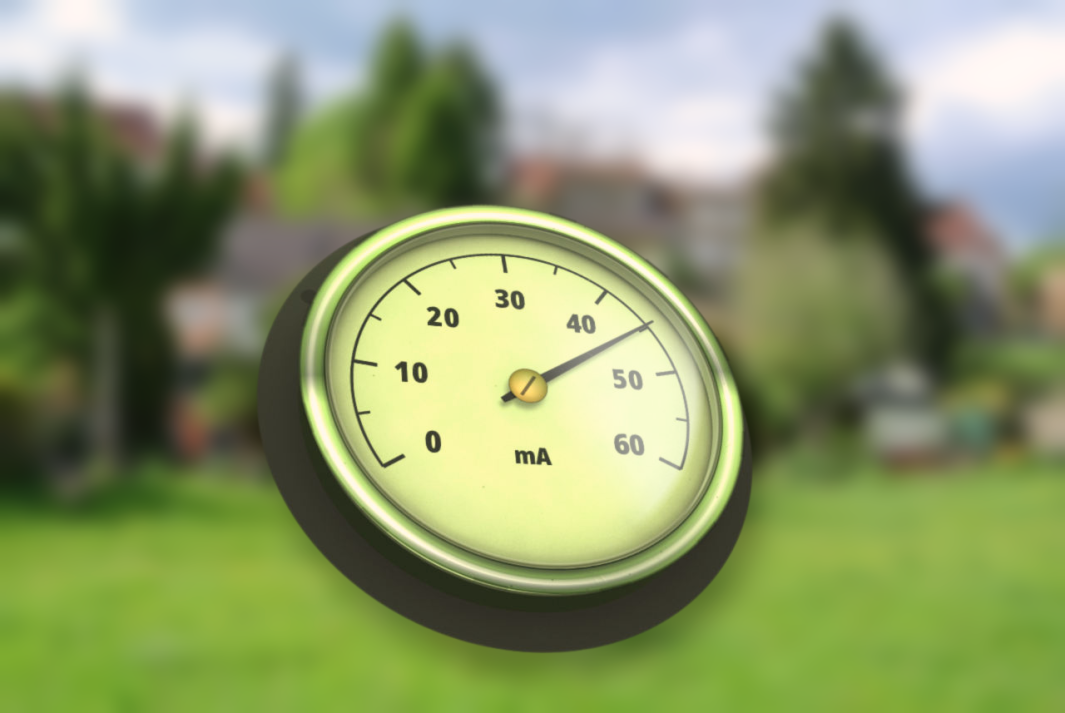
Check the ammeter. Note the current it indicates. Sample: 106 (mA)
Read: 45 (mA)
